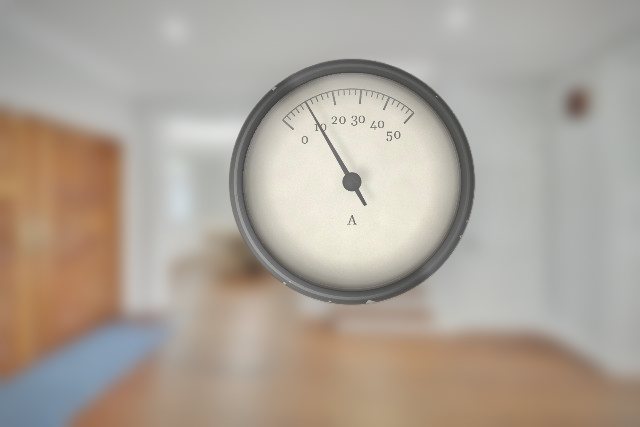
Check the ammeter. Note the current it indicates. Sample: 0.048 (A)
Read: 10 (A)
